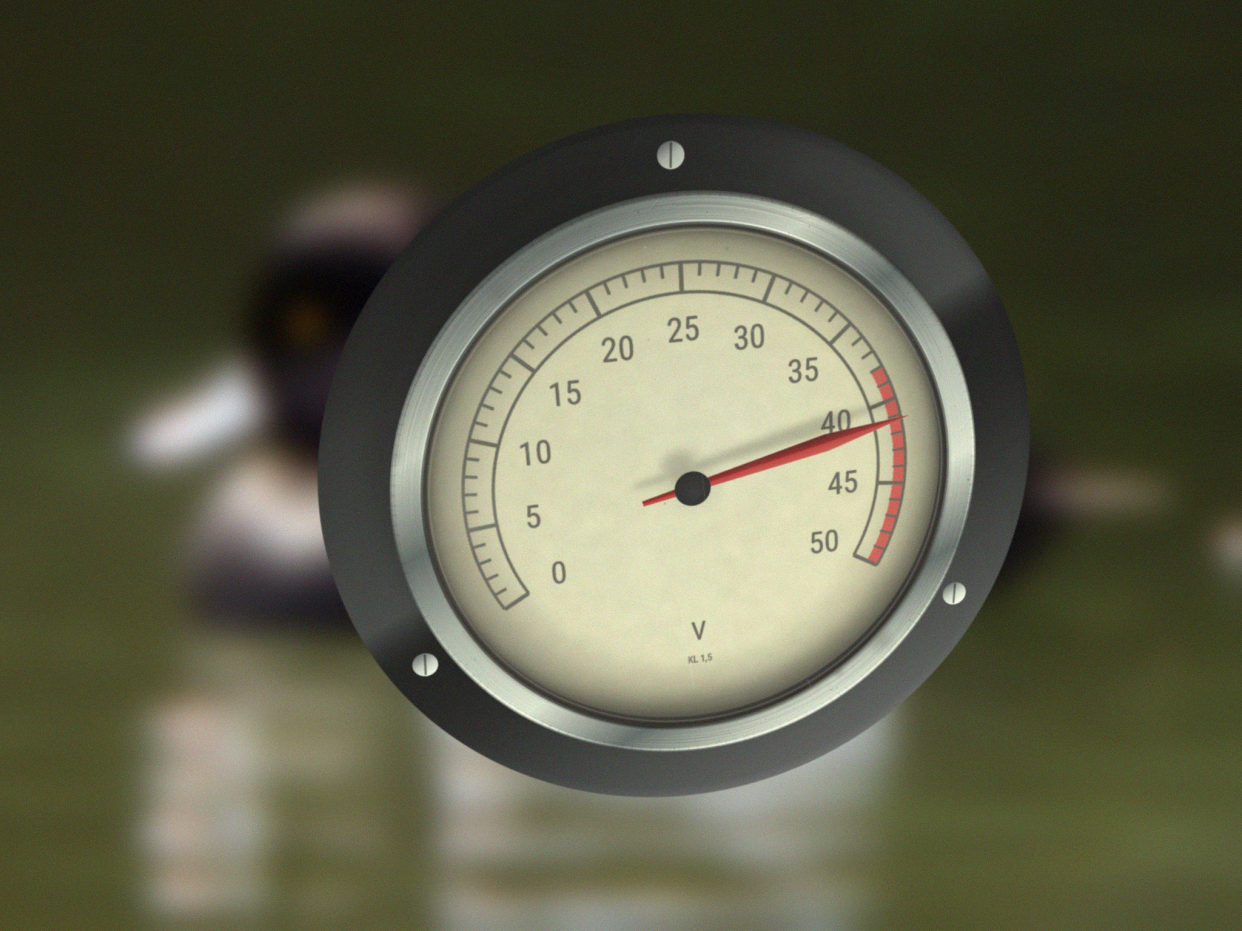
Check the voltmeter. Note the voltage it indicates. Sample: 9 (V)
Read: 41 (V)
